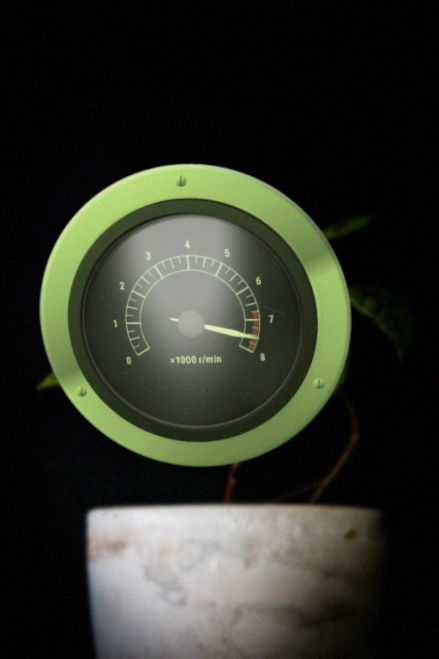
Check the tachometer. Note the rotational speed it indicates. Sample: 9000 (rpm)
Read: 7500 (rpm)
